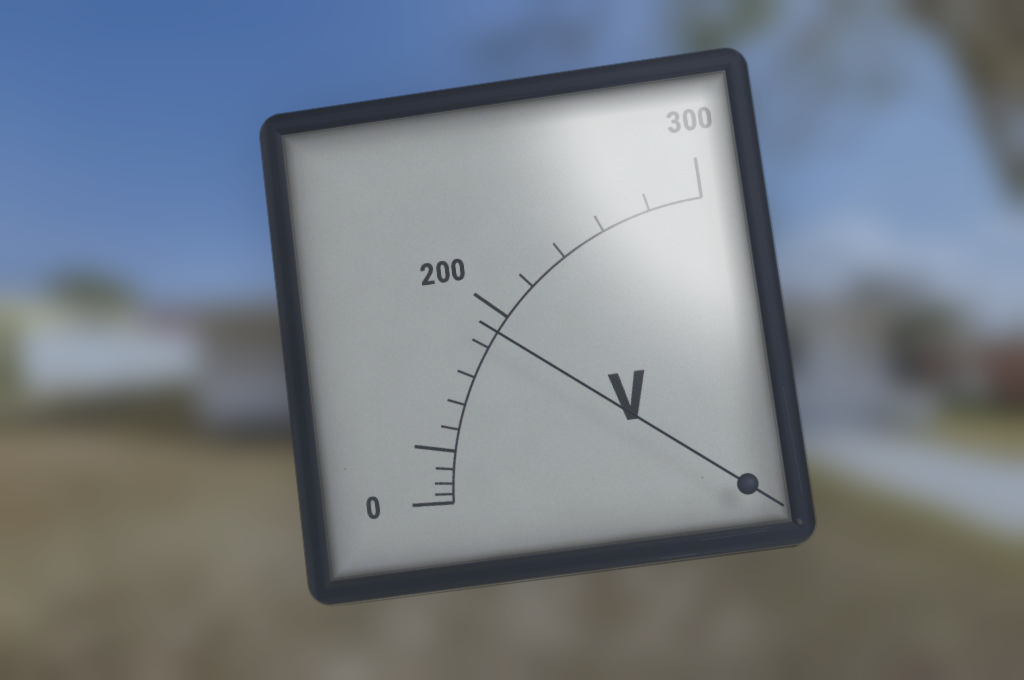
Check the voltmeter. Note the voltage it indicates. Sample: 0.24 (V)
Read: 190 (V)
